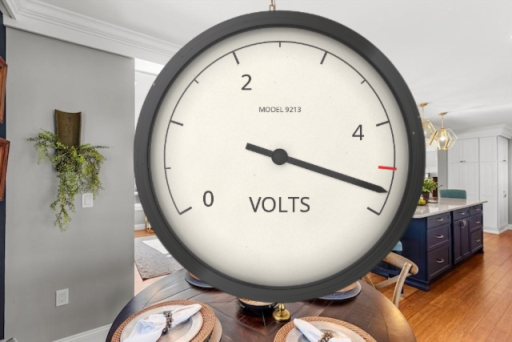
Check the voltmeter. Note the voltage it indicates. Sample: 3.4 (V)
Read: 4.75 (V)
